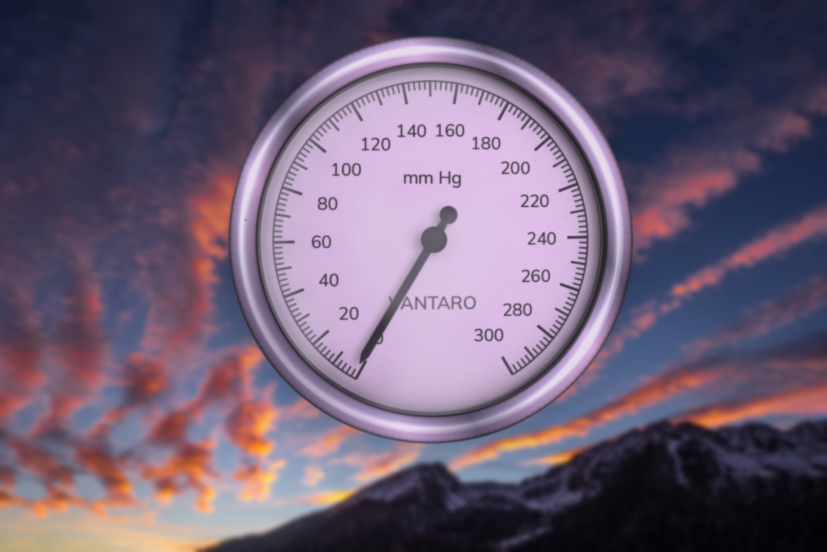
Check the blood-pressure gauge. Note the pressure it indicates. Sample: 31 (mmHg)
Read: 2 (mmHg)
